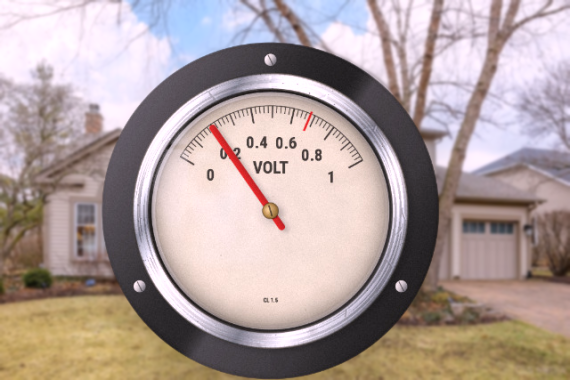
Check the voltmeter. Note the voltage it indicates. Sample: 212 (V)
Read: 0.2 (V)
